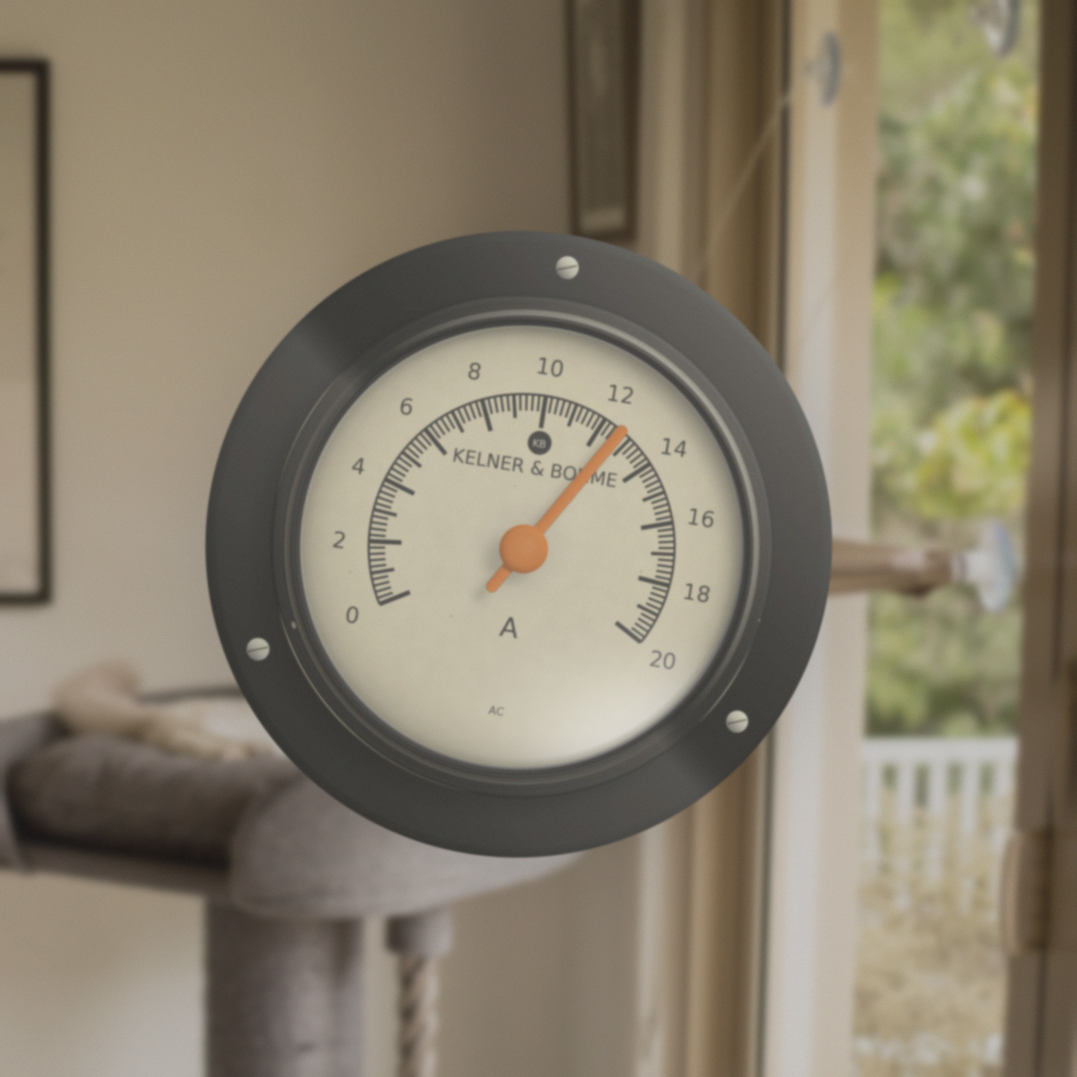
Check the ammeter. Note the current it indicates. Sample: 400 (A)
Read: 12.6 (A)
